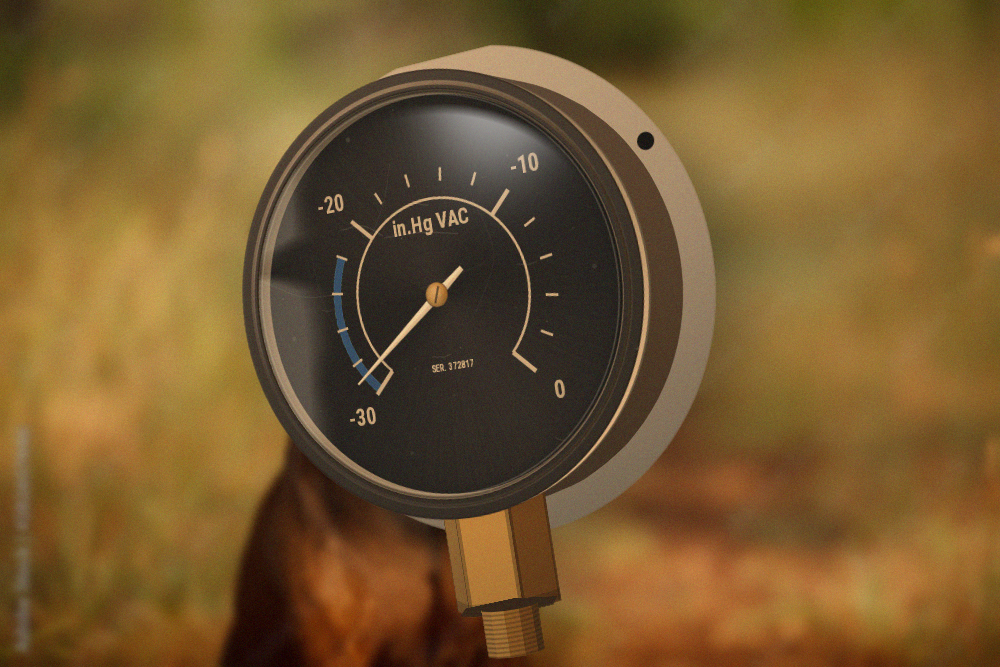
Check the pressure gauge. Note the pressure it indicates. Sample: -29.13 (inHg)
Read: -29 (inHg)
